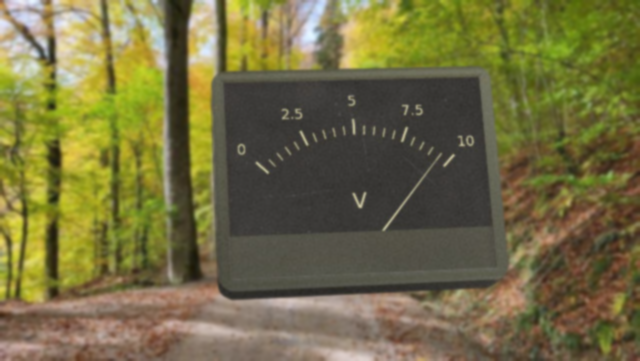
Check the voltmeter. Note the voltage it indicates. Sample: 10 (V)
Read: 9.5 (V)
